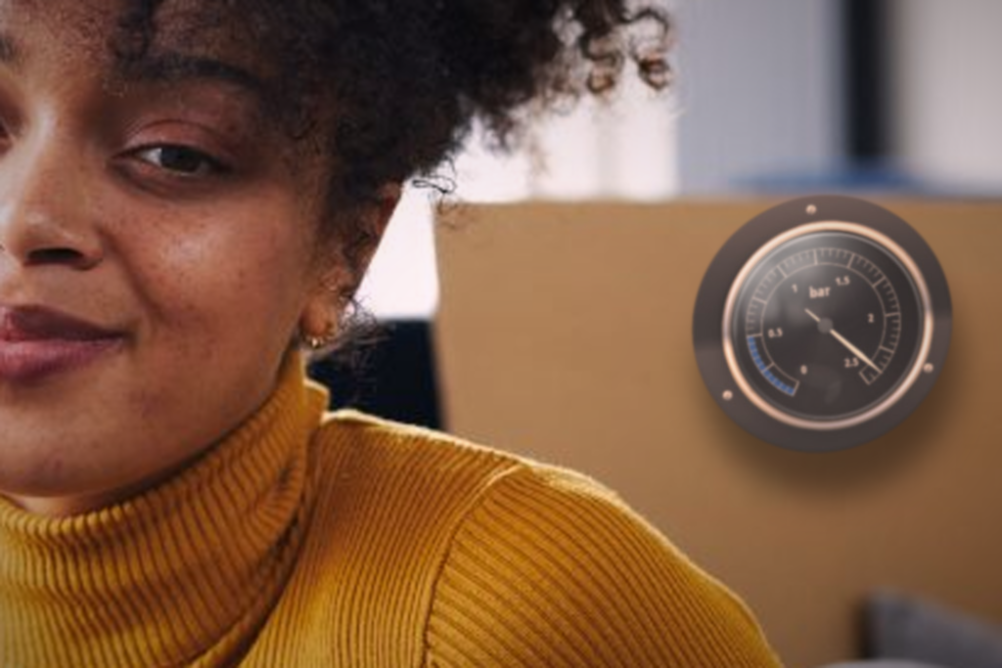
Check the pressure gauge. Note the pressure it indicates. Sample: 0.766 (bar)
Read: 2.4 (bar)
